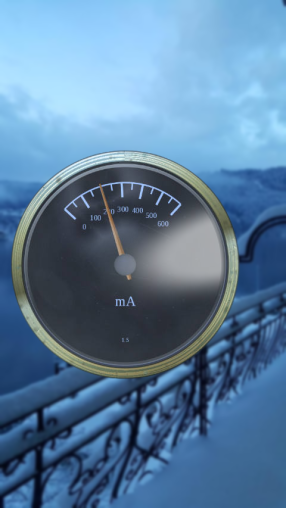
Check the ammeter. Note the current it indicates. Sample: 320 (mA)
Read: 200 (mA)
